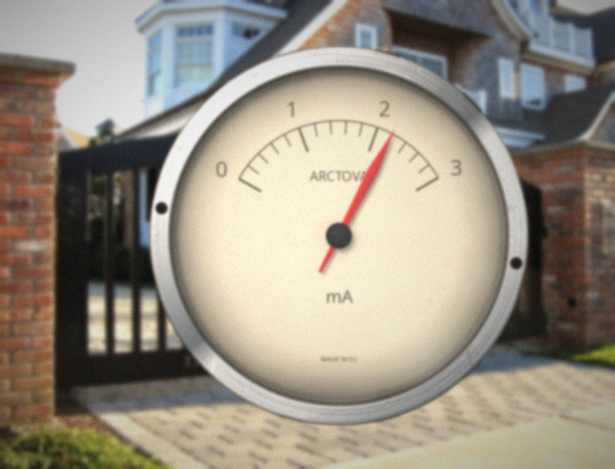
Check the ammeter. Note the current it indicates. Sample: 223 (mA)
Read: 2.2 (mA)
